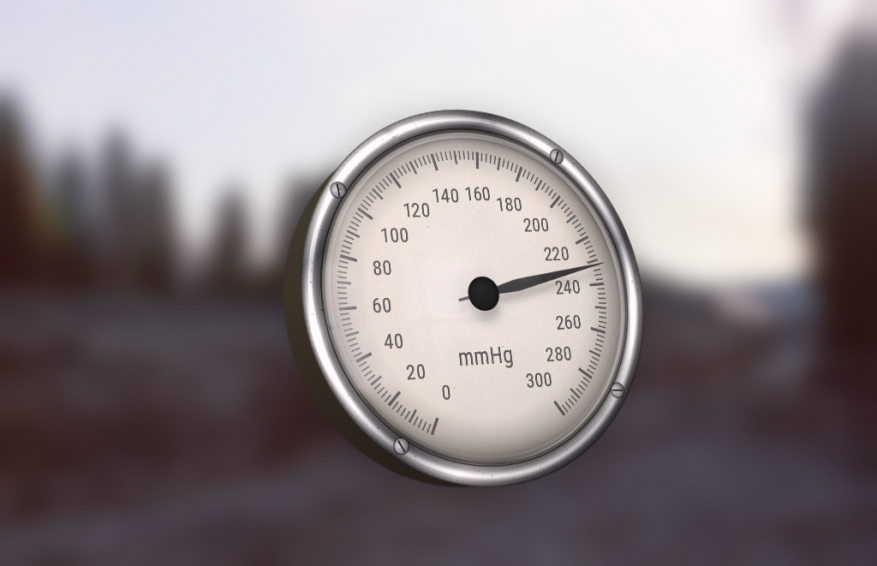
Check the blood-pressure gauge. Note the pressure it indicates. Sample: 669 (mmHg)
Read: 232 (mmHg)
